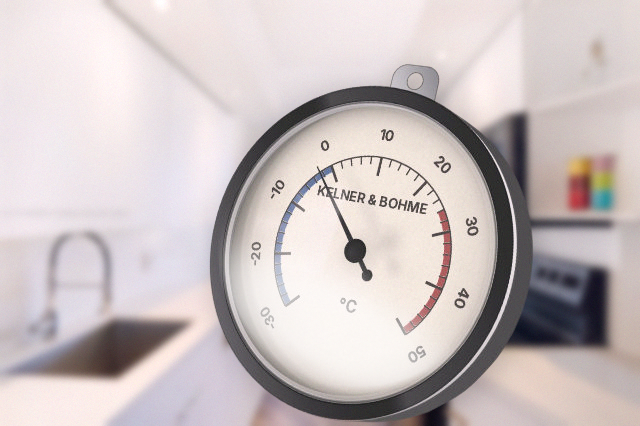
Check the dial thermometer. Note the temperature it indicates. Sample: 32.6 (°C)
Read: -2 (°C)
